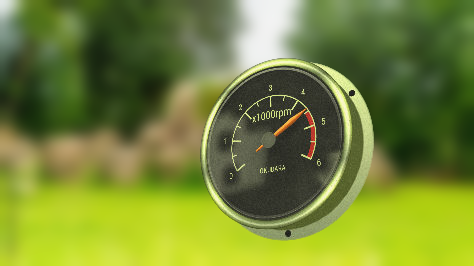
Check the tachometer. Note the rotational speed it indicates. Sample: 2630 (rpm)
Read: 4500 (rpm)
